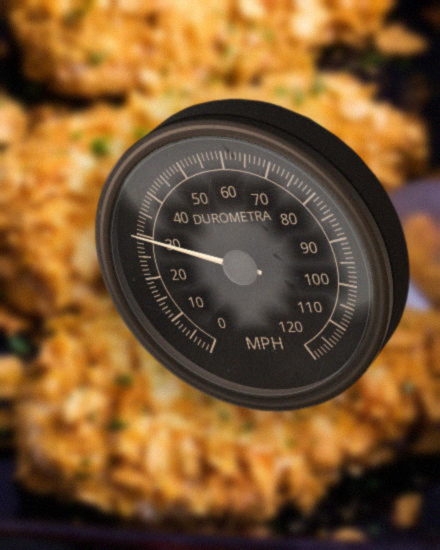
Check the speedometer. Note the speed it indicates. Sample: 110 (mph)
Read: 30 (mph)
